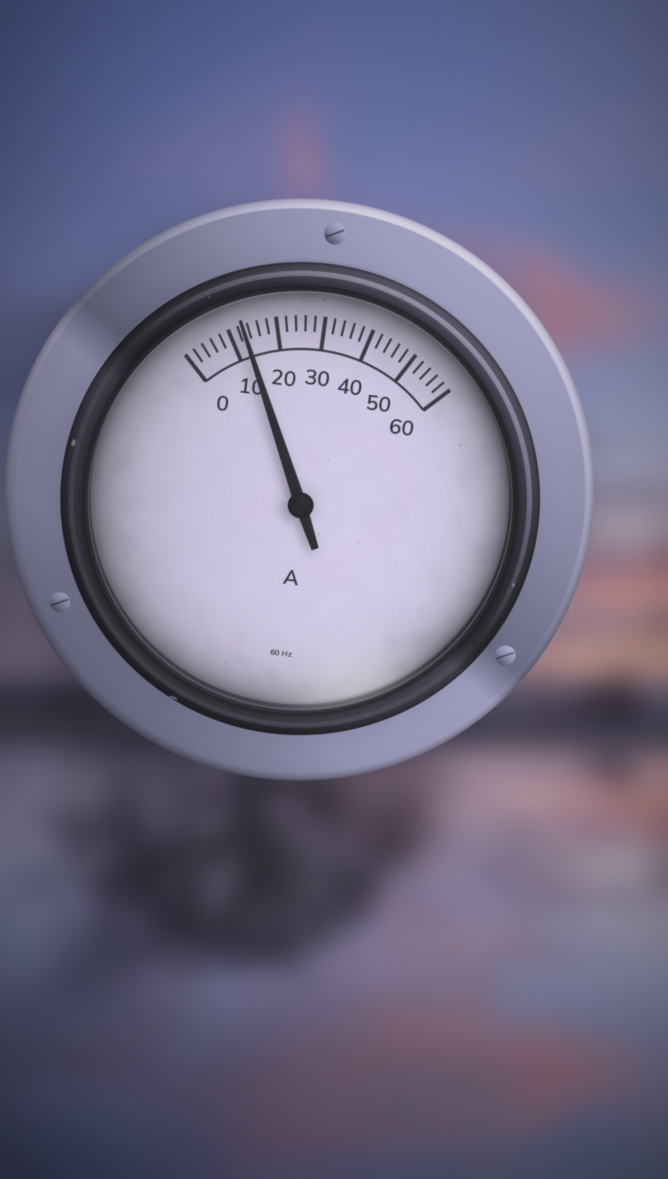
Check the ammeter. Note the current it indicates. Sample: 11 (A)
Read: 13 (A)
